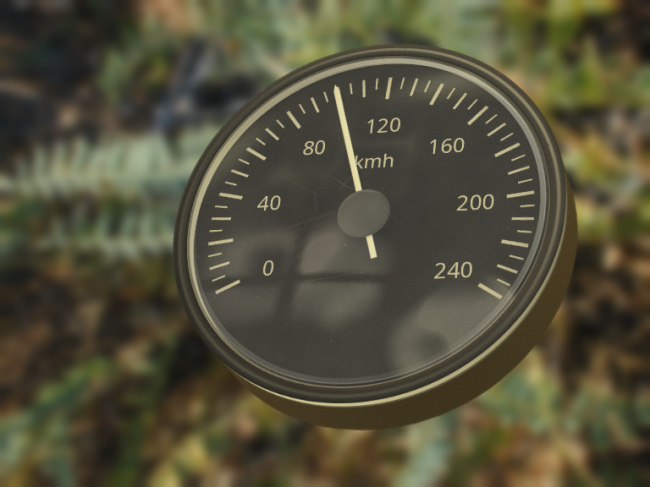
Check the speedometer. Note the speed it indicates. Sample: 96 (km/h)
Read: 100 (km/h)
